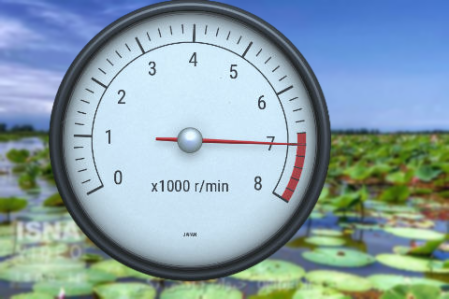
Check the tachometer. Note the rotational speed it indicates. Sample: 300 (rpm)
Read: 7000 (rpm)
